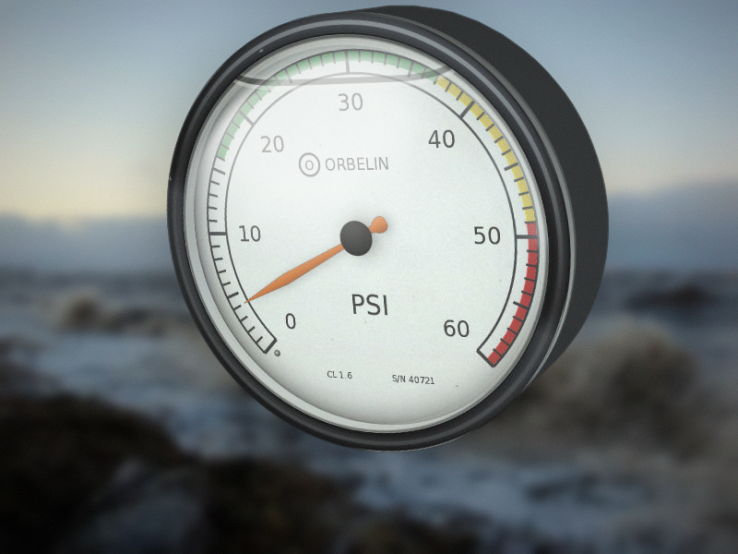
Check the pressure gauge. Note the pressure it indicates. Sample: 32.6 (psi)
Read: 4 (psi)
